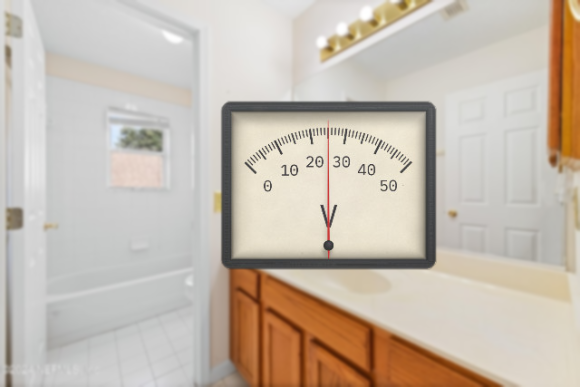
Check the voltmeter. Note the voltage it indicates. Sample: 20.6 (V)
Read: 25 (V)
